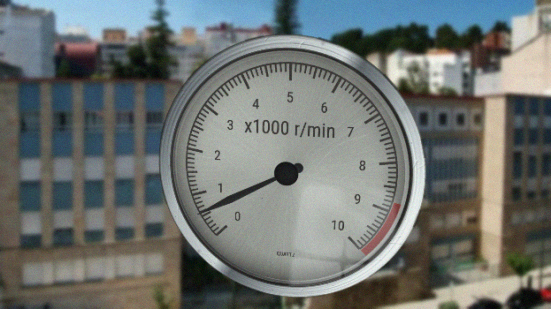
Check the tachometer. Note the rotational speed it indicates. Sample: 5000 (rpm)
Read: 600 (rpm)
